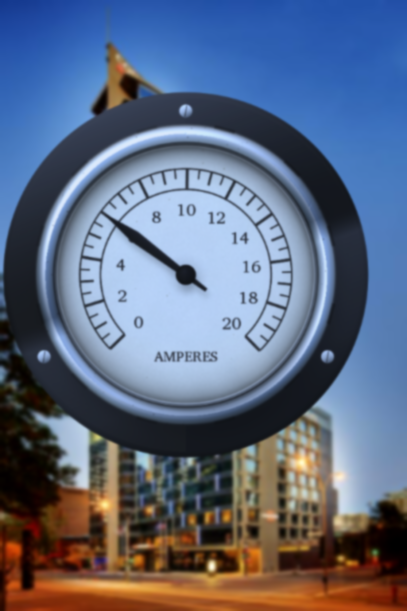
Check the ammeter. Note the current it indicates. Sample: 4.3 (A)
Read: 6 (A)
